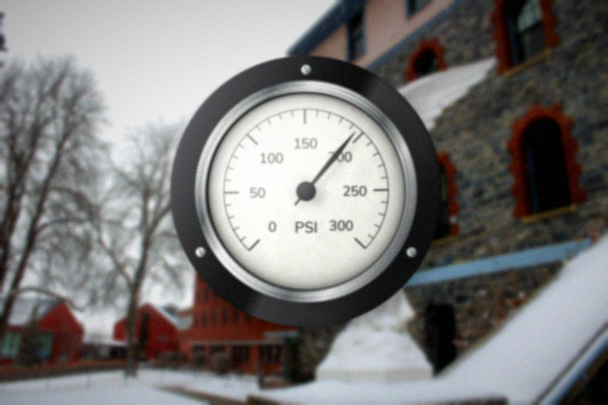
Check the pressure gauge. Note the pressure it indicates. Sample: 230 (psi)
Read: 195 (psi)
